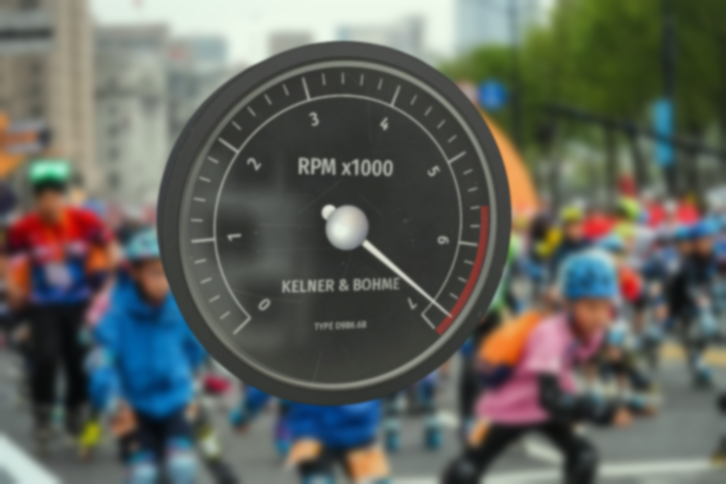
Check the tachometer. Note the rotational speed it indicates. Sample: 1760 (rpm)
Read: 6800 (rpm)
